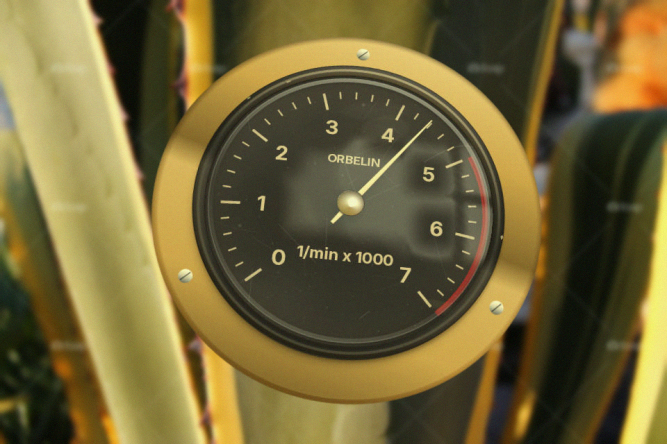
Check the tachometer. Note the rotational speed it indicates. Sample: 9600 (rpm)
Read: 4400 (rpm)
